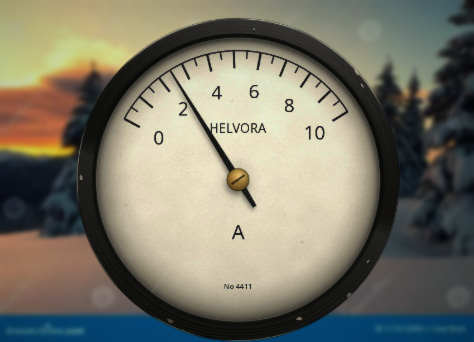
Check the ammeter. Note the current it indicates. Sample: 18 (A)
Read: 2.5 (A)
